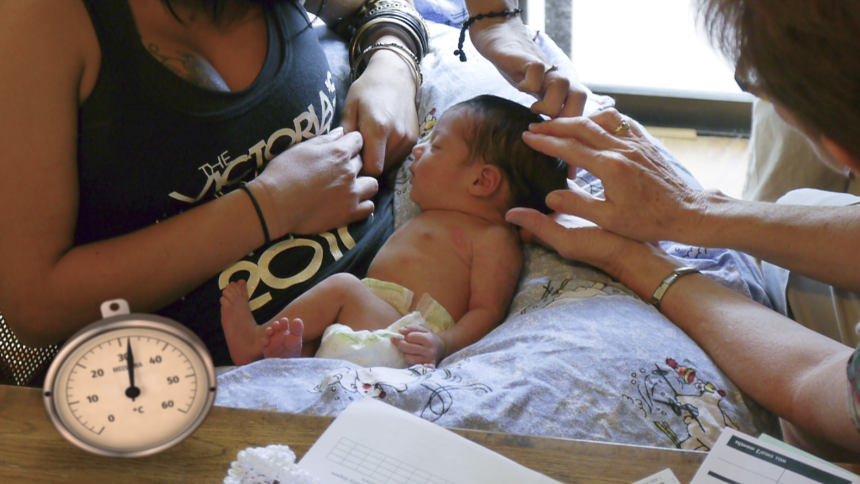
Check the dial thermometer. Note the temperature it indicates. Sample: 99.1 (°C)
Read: 32 (°C)
